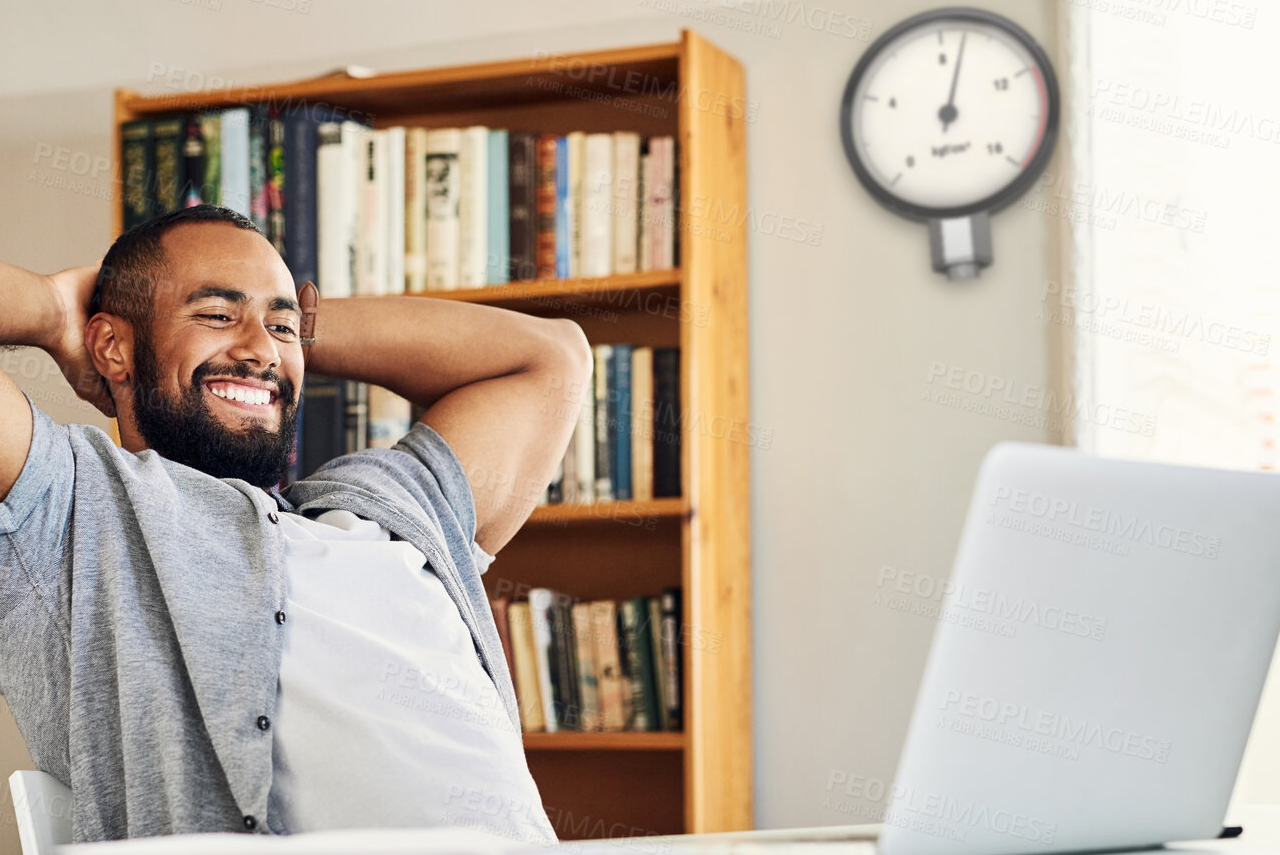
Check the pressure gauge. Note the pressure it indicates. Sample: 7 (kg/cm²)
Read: 9 (kg/cm²)
